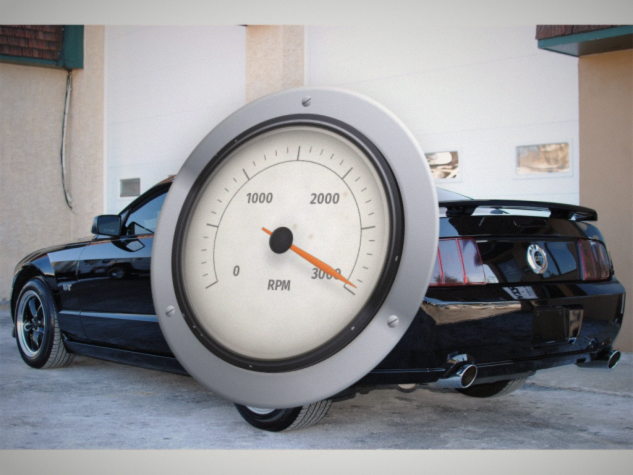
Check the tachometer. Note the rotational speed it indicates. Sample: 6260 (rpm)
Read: 2950 (rpm)
